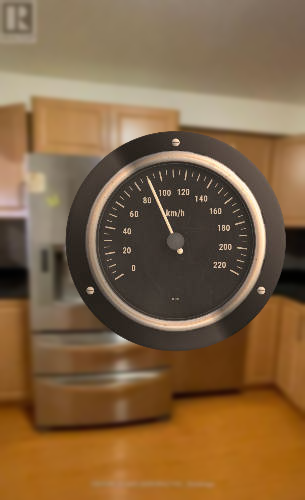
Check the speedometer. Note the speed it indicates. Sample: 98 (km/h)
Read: 90 (km/h)
